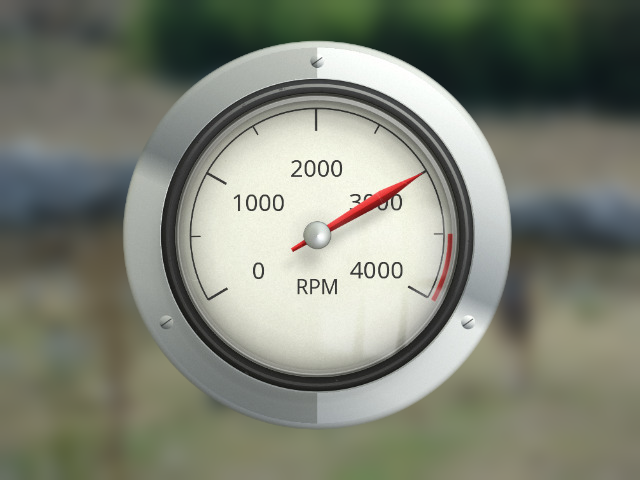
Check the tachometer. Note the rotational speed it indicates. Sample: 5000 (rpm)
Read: 3000 (rpm)
